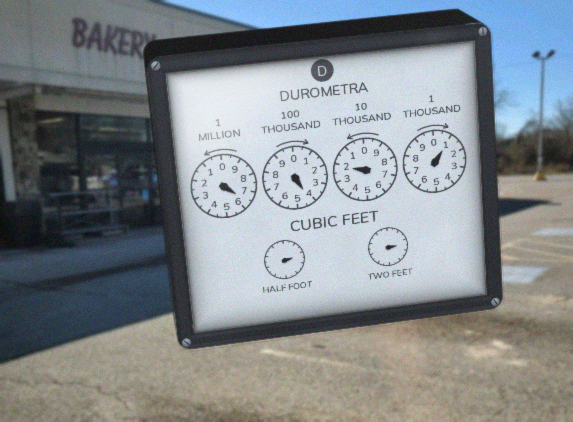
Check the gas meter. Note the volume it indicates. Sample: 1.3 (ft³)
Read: 642100 (ft³)
